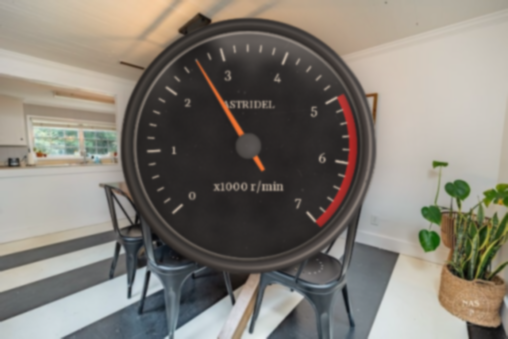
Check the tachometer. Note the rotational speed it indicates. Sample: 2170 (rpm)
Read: 2600 (rpm)
